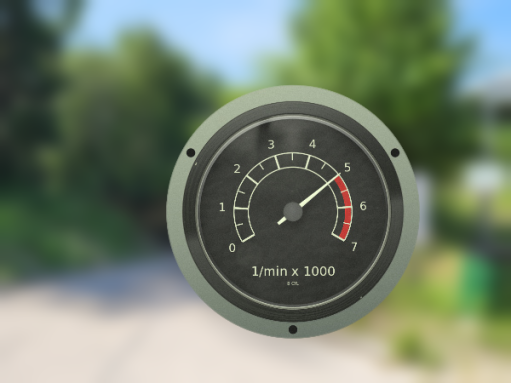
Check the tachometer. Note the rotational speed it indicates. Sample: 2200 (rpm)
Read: 5000 (rpm)
